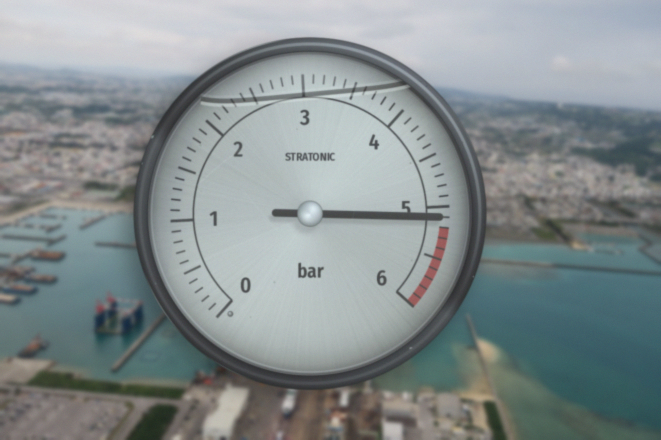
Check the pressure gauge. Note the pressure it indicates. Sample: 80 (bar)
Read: 5.1 (bar)
